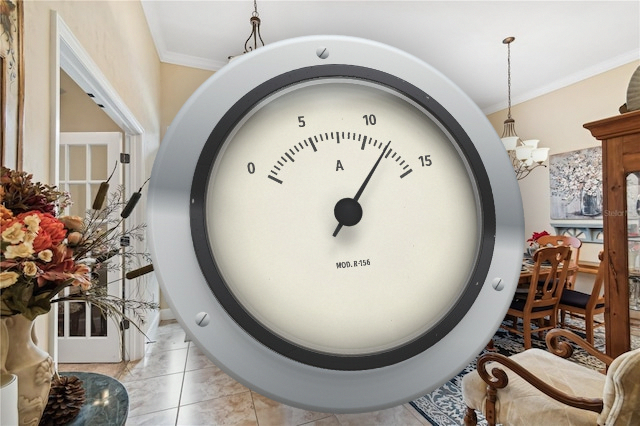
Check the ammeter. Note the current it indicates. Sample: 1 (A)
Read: 12 (A)
